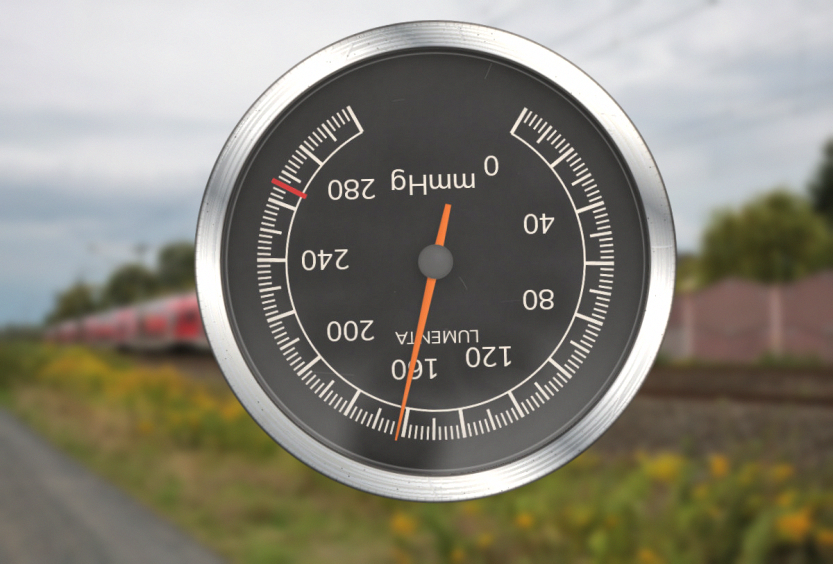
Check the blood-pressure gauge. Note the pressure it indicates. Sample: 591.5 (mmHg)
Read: 162 (mmHg)
